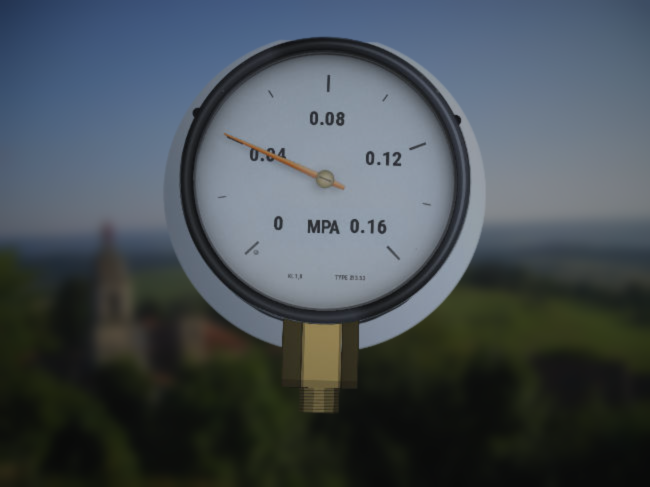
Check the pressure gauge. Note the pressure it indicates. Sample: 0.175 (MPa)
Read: 0.04 (MPa)
